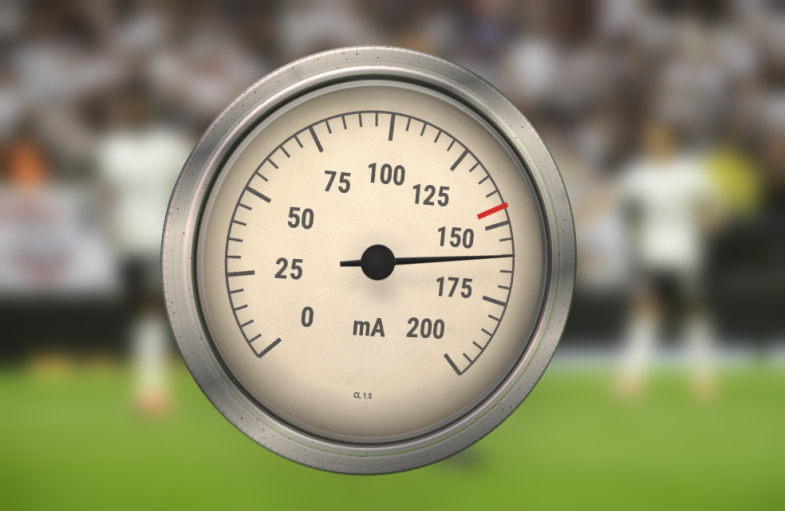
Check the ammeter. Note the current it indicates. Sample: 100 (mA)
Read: 160 (mA)
